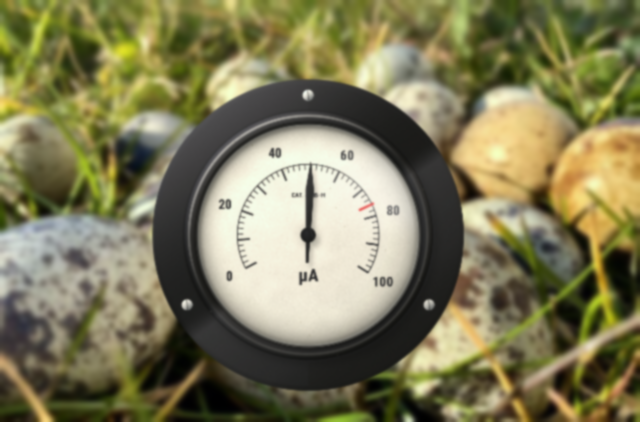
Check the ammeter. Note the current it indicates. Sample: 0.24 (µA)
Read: 50 (µA)
